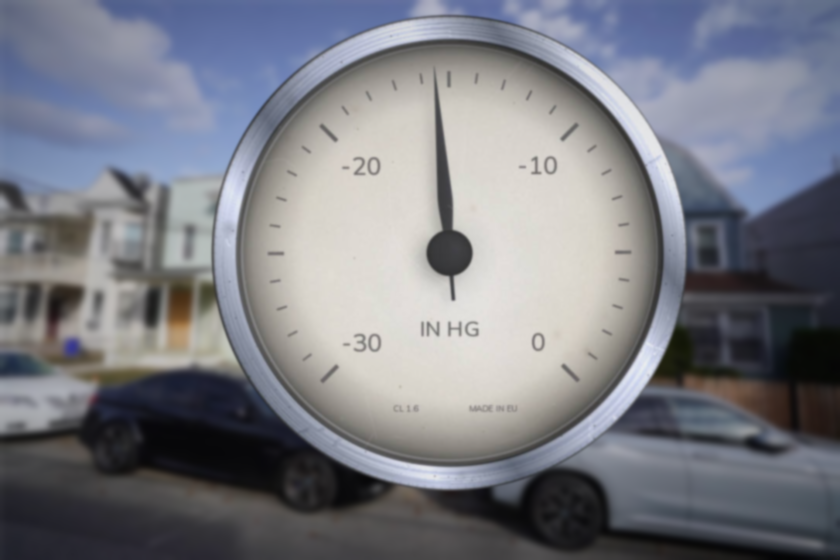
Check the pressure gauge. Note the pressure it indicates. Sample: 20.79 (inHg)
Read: -15.5 (inHg)
